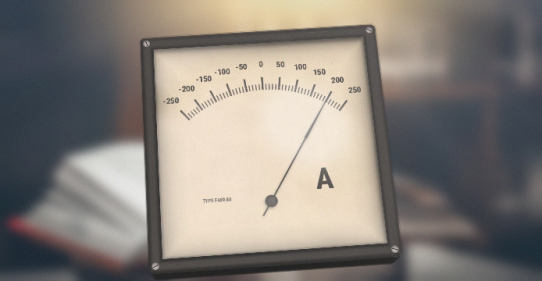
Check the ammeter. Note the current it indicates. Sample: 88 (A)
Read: 200 (A)
